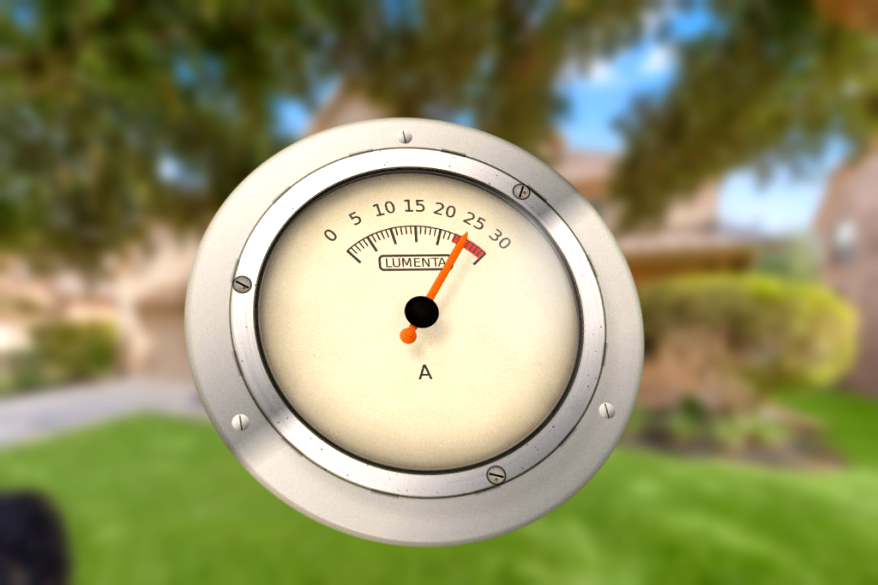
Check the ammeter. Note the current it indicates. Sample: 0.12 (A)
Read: 25 (A)
